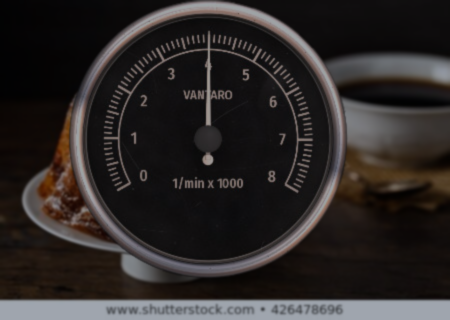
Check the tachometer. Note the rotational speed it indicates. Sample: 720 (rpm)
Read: 4000 (rpm)
